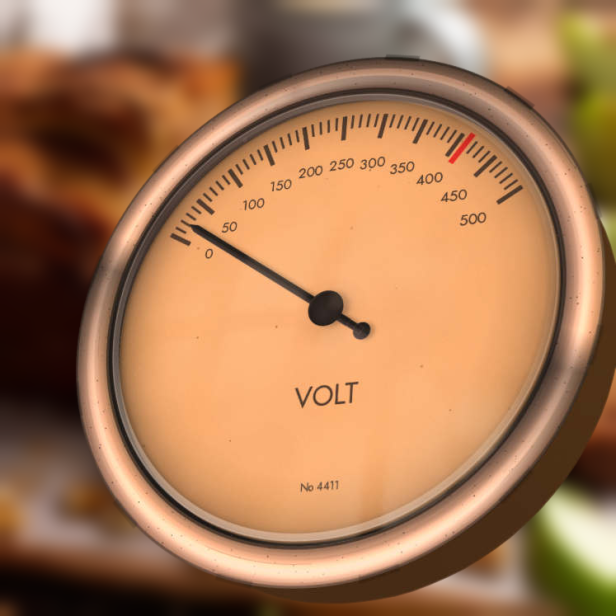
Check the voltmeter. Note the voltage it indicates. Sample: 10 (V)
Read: 20 (V)
